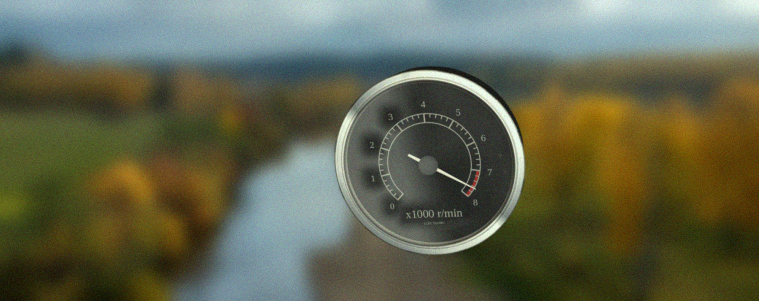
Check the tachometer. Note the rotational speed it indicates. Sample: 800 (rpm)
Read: 7600 (rpm)
